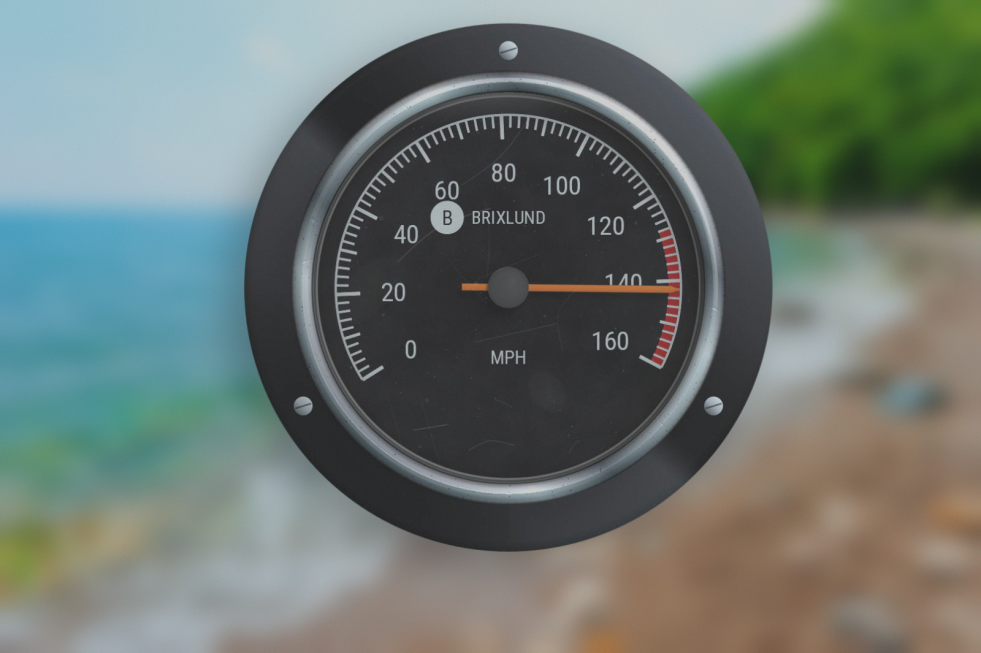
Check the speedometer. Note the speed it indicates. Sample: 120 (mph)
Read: 142 (mph)
